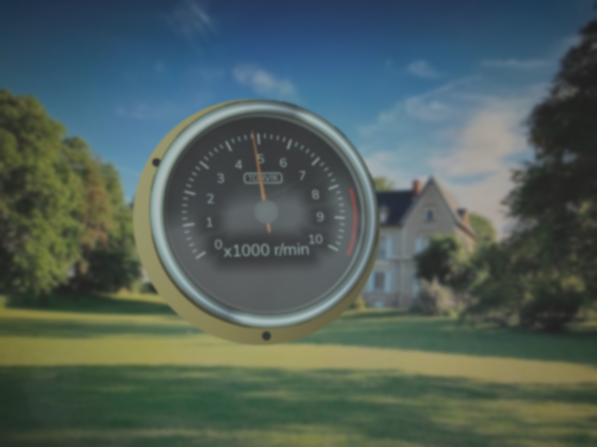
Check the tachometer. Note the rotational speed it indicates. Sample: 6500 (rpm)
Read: 4800 (rpm)
